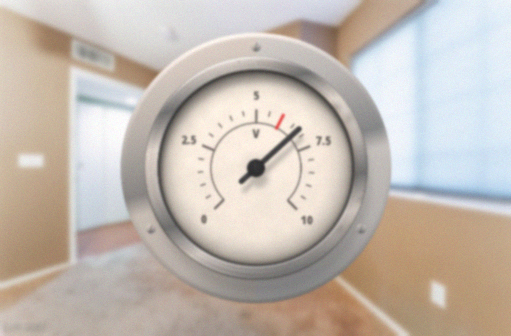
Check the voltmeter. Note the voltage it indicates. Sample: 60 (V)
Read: 6.75 (V)
